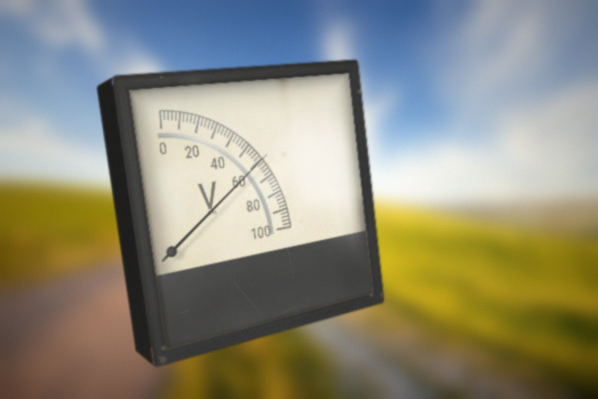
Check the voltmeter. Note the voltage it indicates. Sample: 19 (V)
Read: 60 (V)
